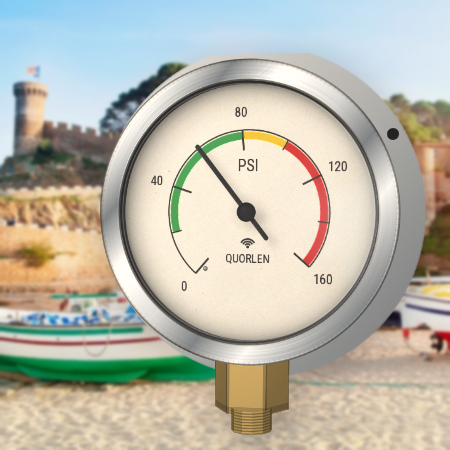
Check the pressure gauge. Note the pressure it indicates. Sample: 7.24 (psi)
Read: 60 (psi)
